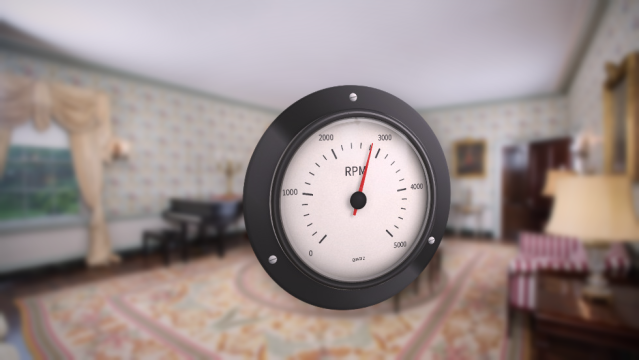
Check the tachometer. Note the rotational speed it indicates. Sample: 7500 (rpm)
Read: 2800 (rpm)
